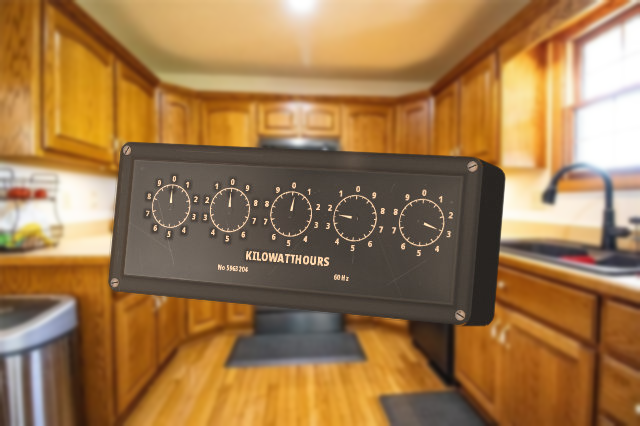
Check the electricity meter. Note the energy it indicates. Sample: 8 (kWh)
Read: 23 (kWh)
